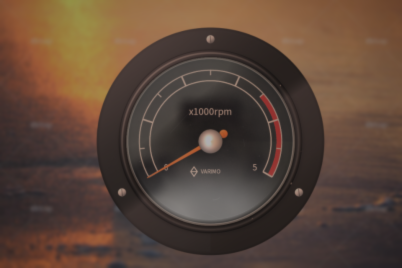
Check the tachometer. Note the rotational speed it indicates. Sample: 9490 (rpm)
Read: 0 (rpm)
